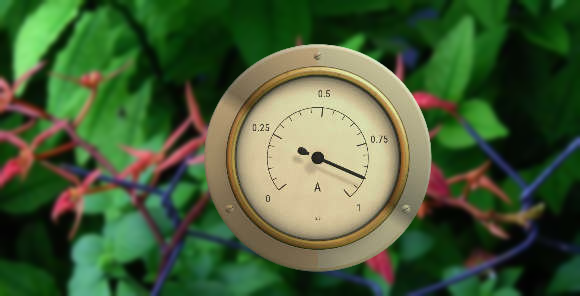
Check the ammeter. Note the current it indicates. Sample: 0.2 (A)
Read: 0.9 (A)
